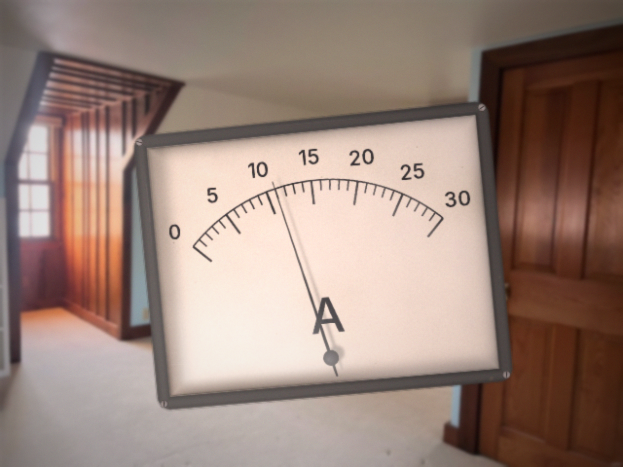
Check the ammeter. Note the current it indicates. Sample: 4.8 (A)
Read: 11 (A)
